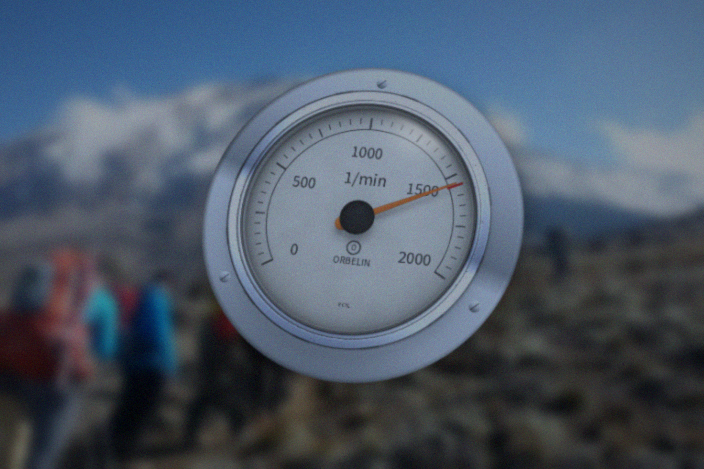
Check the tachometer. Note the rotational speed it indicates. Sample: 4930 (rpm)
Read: 1550 (rpm)
